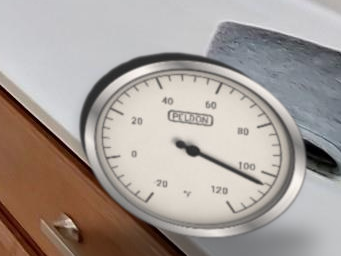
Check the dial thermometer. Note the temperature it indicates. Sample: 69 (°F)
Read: 104 (°F)
